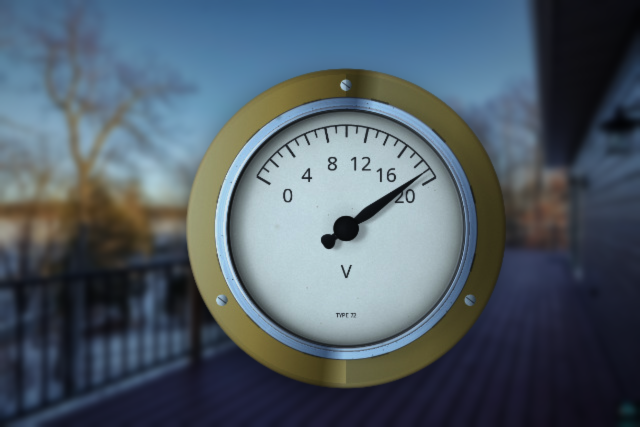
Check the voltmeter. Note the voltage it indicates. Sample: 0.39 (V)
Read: 19 (V)
